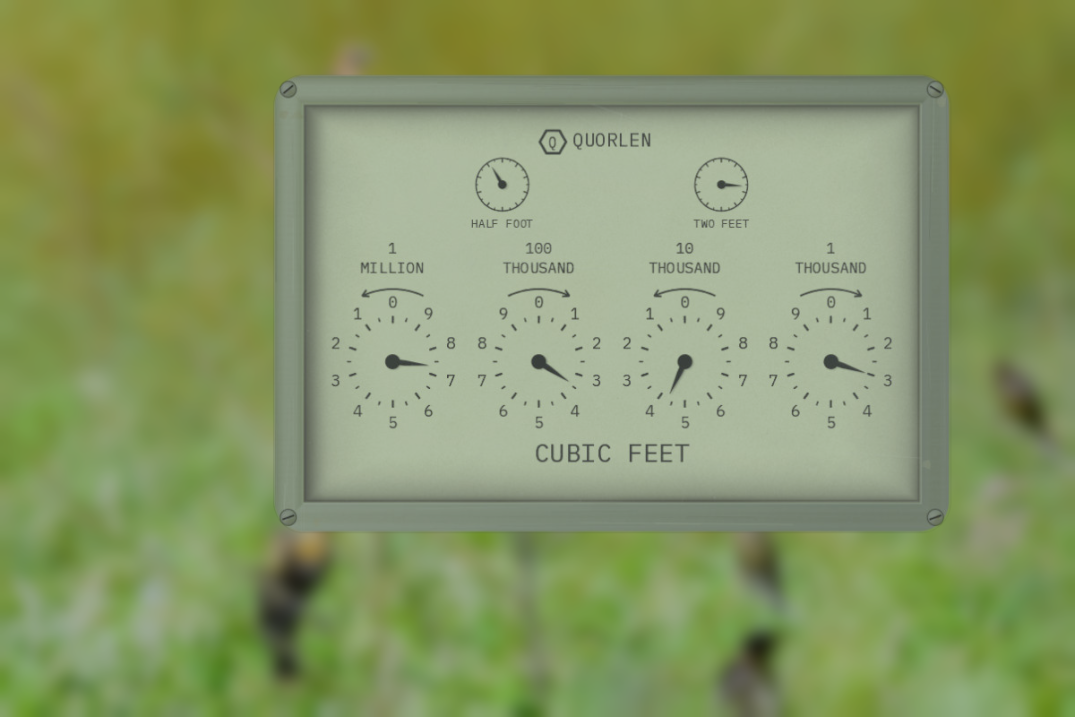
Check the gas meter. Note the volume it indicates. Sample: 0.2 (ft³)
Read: 734300 (ft³)
